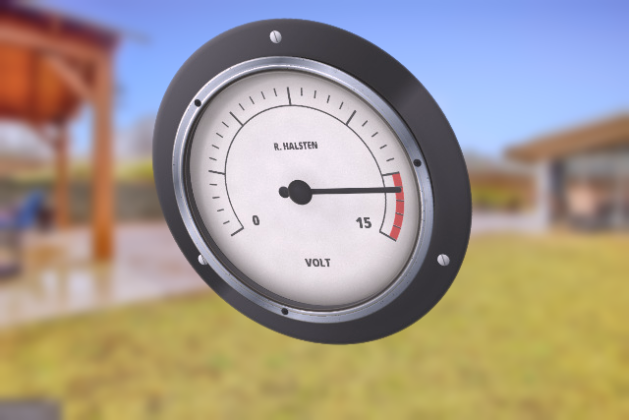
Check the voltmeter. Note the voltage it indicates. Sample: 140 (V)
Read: 13 (V)
